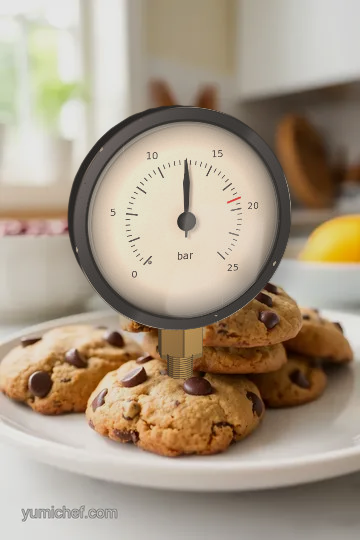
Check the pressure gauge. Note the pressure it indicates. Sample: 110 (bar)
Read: 12.5 (bar)
